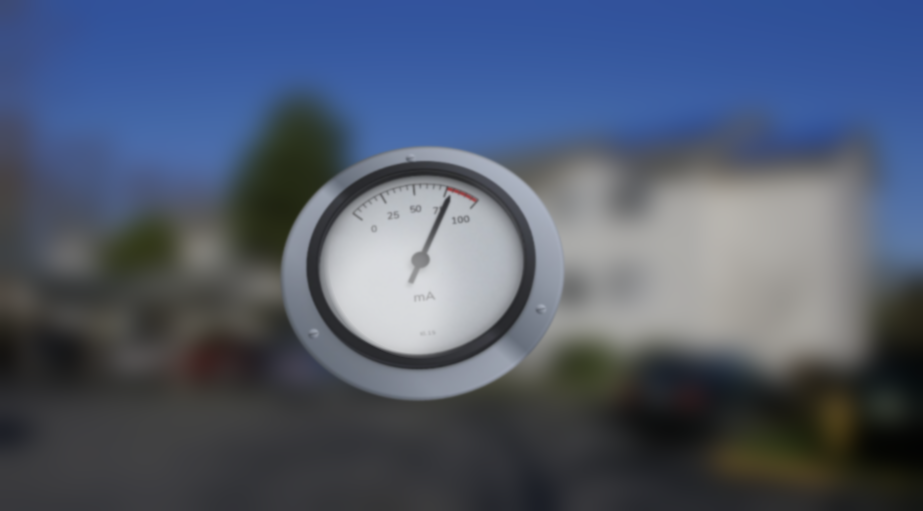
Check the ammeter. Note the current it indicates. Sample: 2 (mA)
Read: 80 (mA)
